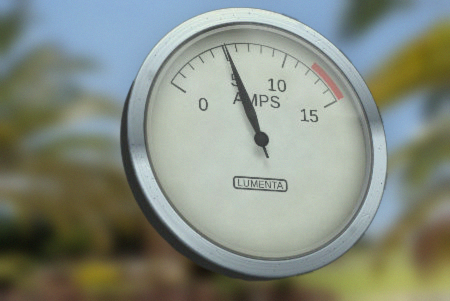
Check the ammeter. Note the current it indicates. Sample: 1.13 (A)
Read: 5 (A)
